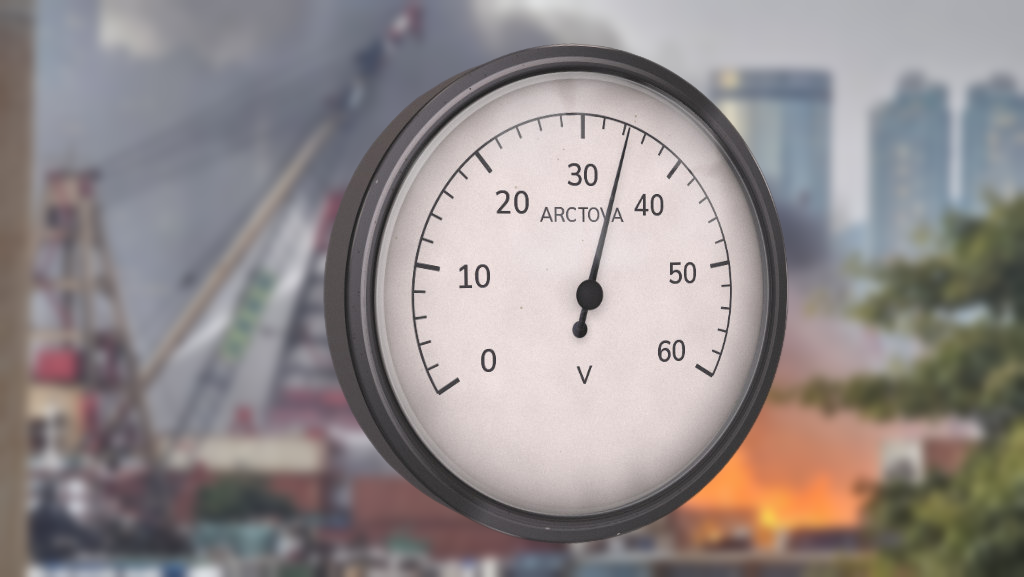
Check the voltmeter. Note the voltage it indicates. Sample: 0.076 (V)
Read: 34 (V)
